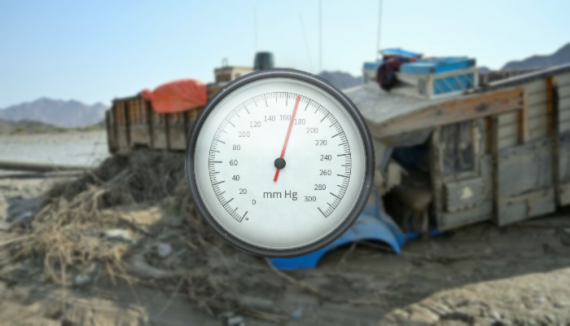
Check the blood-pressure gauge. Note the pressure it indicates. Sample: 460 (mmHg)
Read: 170 (mmHg)
